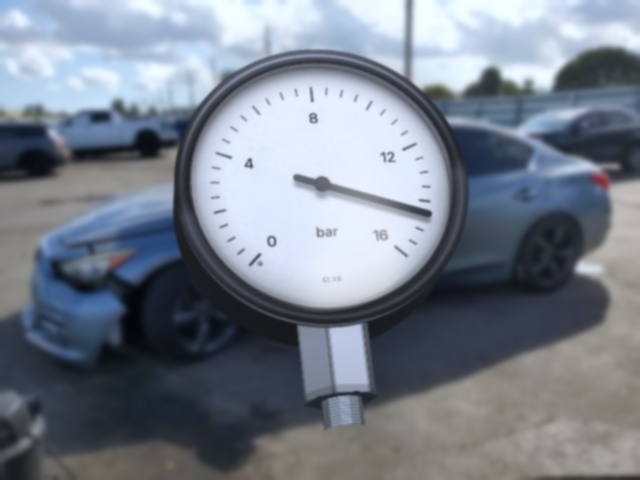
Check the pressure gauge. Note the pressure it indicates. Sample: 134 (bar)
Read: 14.5 (bar)
